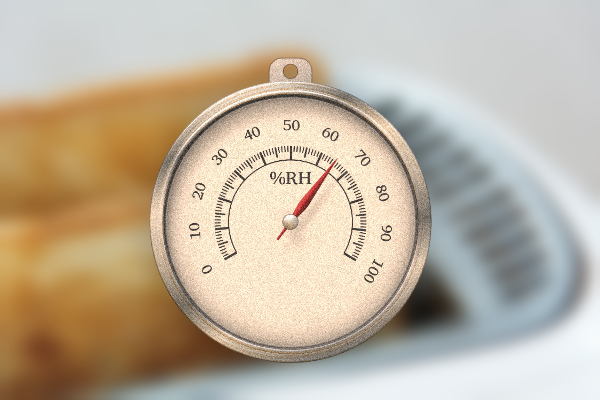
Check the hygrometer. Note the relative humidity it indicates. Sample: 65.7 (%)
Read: 65 (%)
